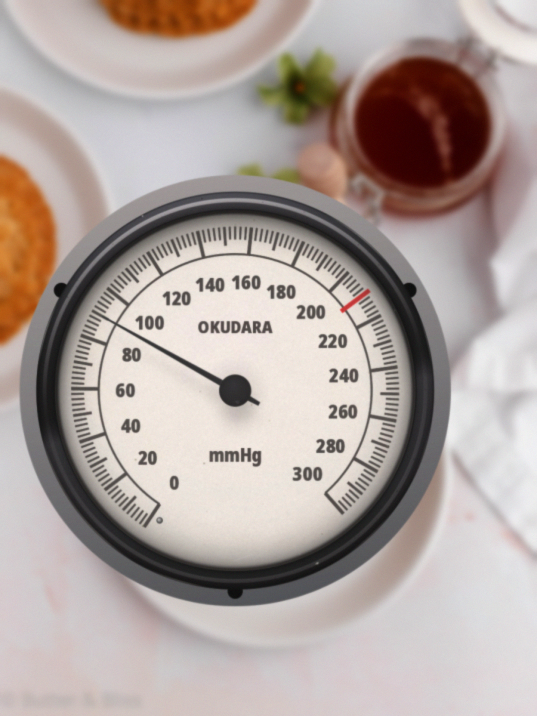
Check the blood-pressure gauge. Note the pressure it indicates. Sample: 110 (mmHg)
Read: 90 (mmHg)
